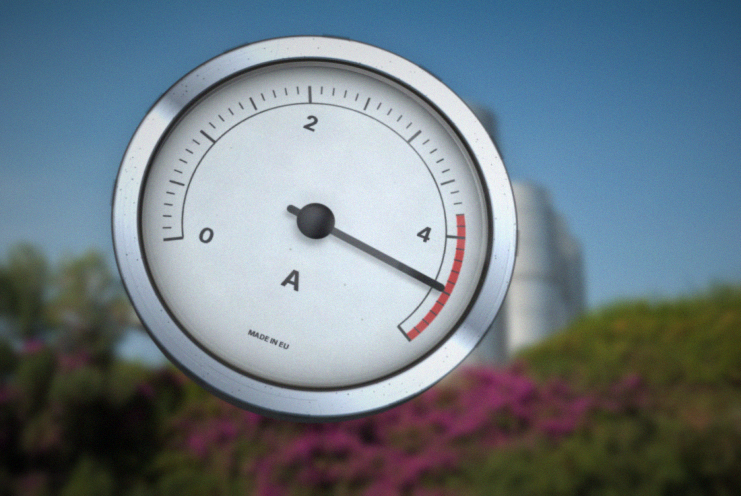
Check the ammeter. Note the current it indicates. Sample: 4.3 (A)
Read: 4.5 (A)
